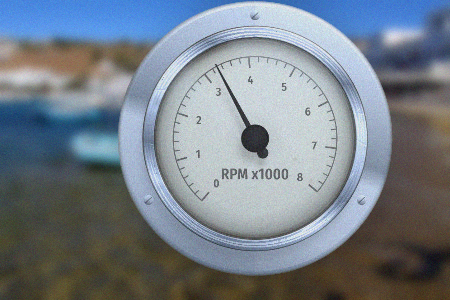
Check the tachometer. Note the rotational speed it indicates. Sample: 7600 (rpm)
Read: 3300 (rpm)
